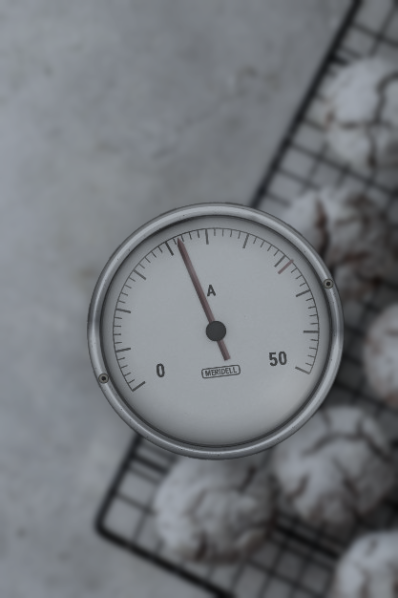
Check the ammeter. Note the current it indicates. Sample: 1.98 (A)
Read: 21.5 (A)
